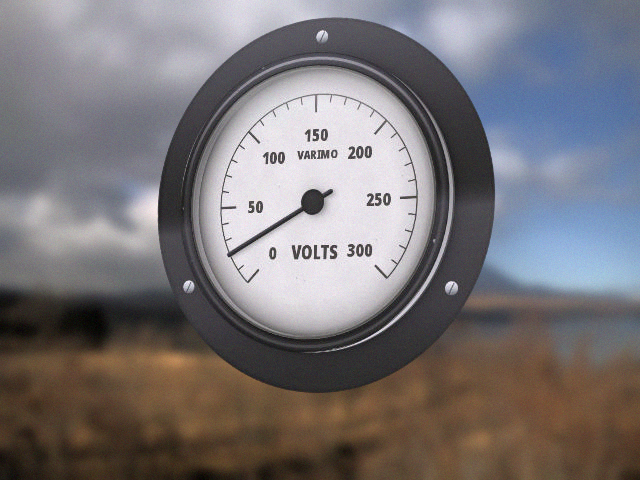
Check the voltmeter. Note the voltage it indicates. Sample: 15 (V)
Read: 20 (V)
